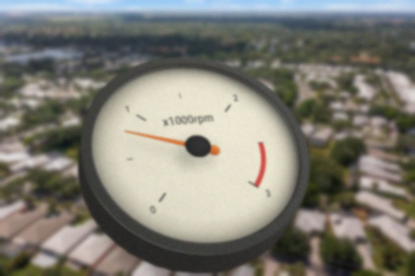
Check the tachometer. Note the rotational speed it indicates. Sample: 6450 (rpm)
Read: 750 (rpm)
